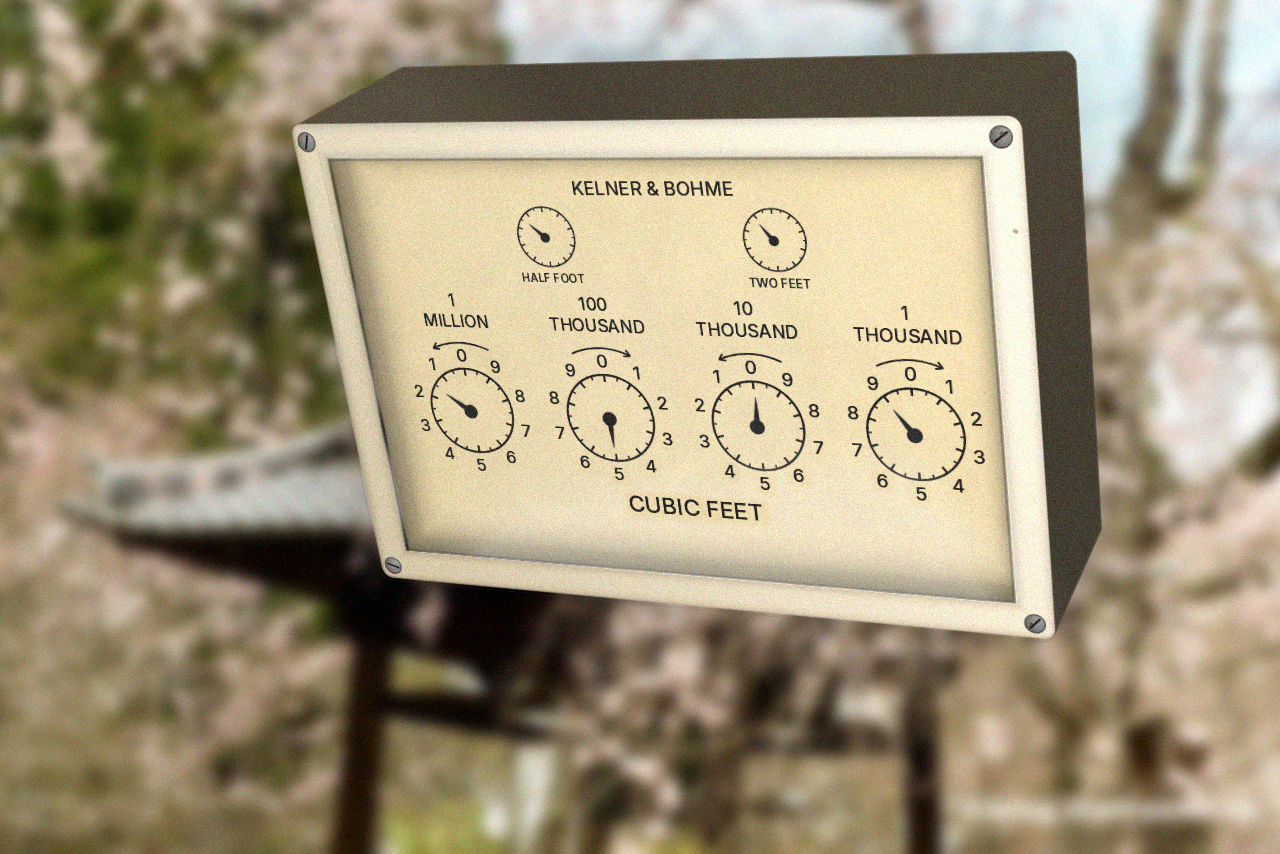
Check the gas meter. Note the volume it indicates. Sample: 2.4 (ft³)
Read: 149900 (ft³)
